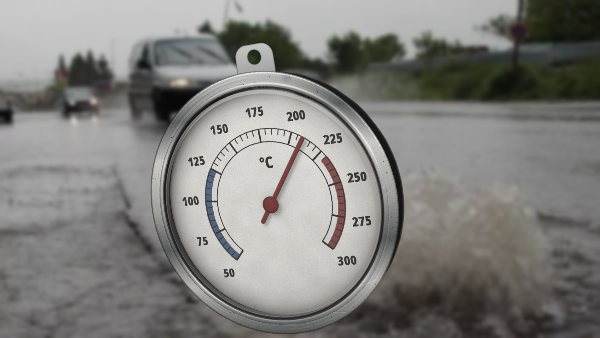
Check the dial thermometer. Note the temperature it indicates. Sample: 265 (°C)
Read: 210 (°C)
